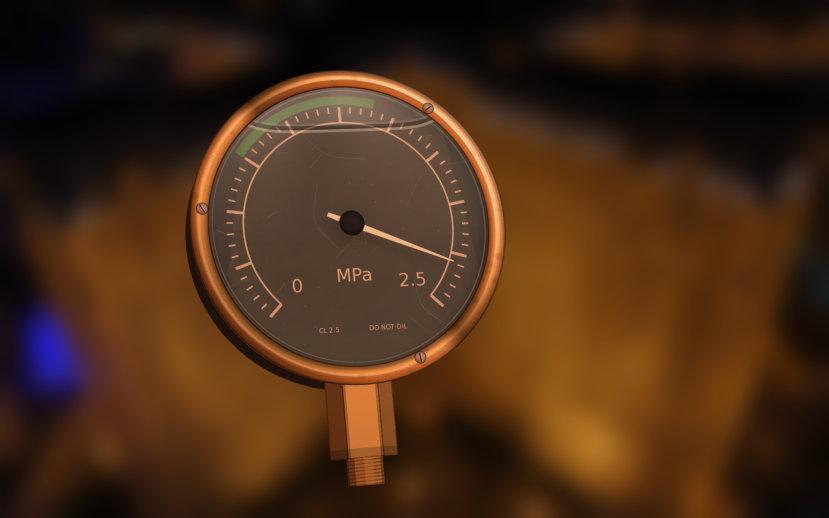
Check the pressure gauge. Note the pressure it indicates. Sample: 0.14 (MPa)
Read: 2.3 (MPa)
